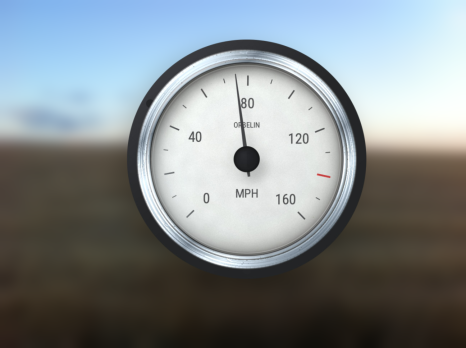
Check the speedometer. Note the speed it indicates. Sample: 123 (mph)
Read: 75 (mph)
